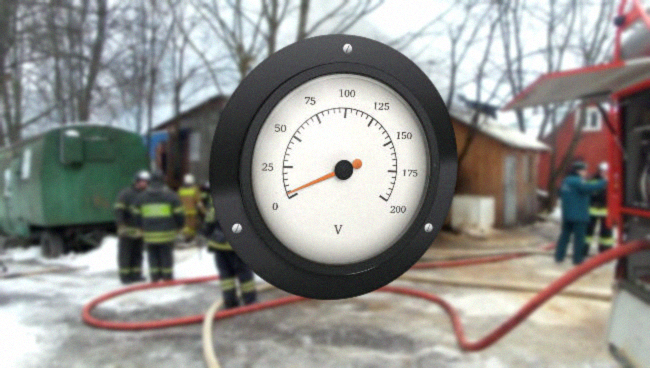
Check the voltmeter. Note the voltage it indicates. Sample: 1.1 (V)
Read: 5 (V)
